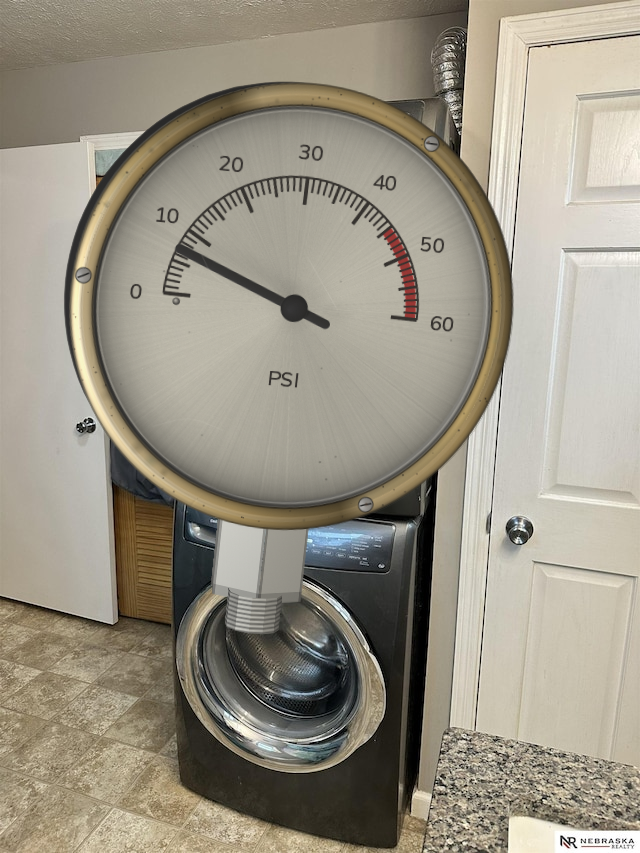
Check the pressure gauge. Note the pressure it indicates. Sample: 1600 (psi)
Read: 7 (psi)
